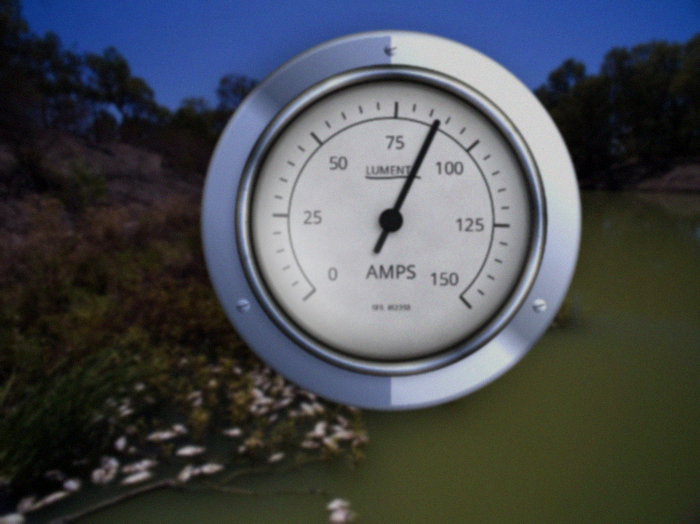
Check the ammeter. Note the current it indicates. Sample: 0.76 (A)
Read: 87.5 (A)
